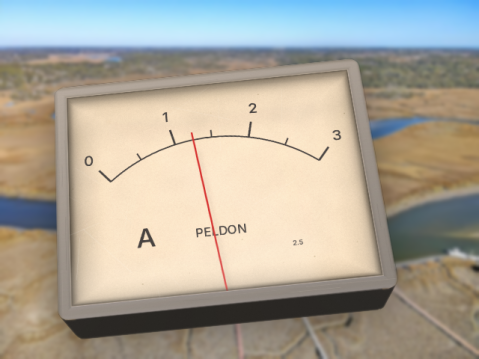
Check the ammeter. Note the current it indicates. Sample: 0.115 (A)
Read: 1.25 (A)
